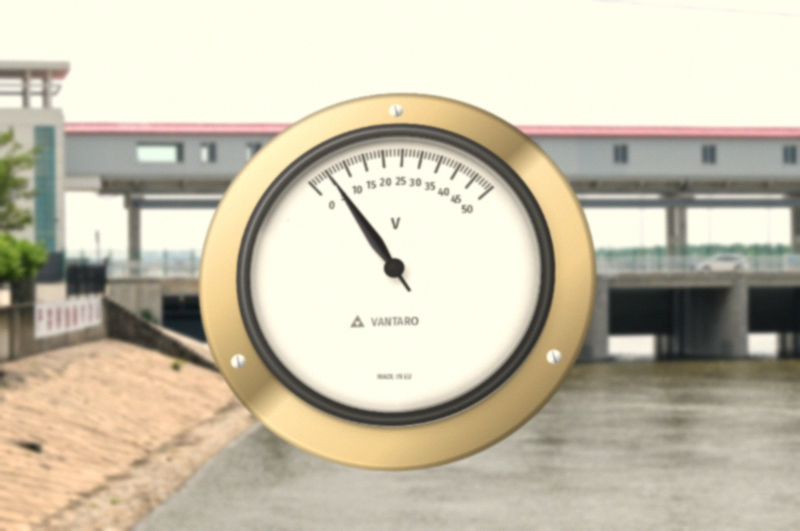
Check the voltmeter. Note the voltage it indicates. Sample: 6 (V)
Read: 5 (V)
